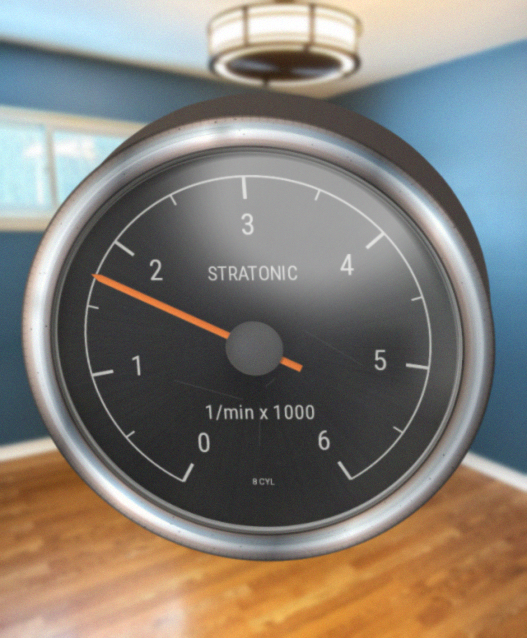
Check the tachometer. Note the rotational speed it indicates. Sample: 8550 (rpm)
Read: 1750 (rpm)
